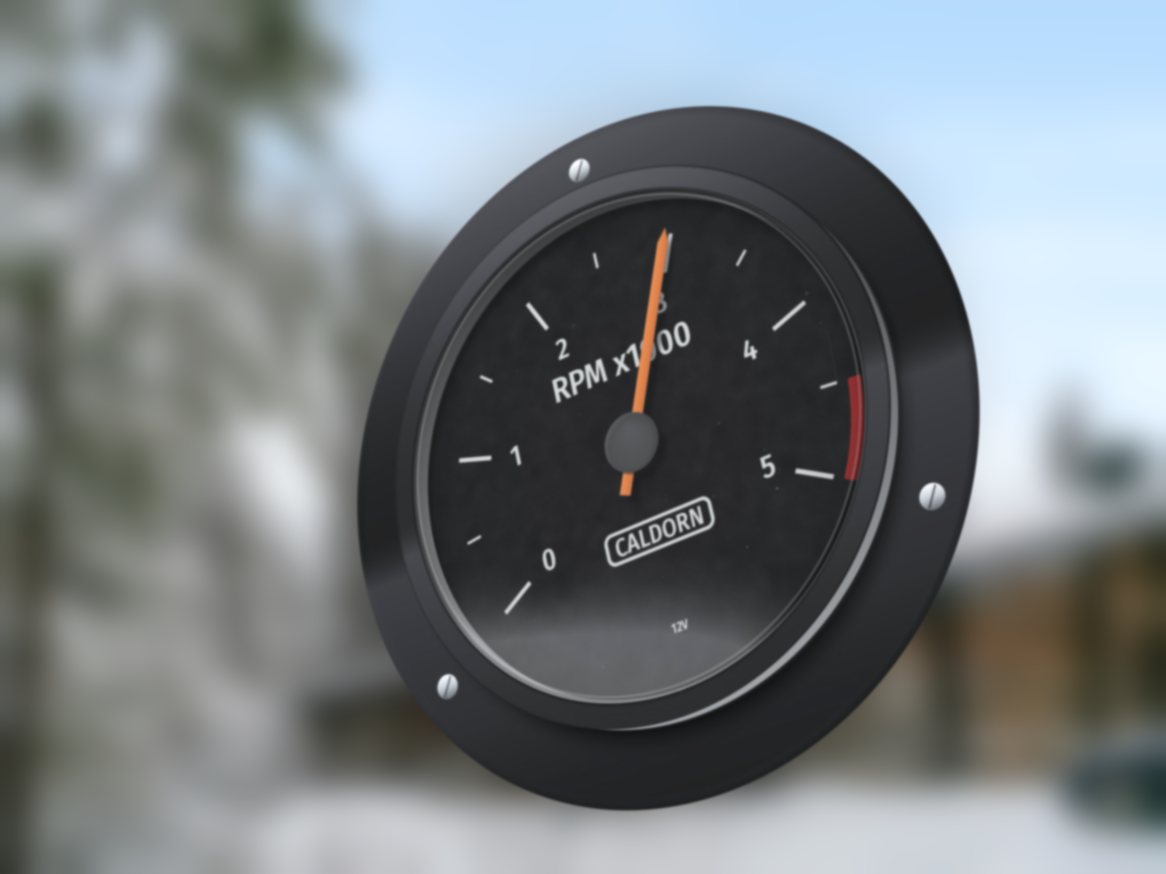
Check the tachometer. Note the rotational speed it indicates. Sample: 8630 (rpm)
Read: 3000 (rpm)
